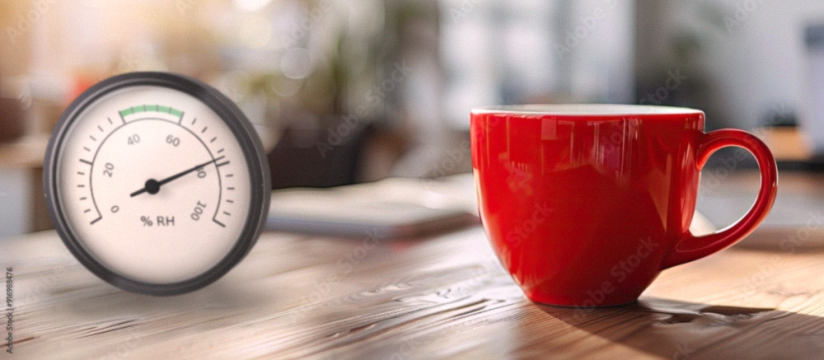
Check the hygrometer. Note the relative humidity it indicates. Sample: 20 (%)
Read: 78 (%)
